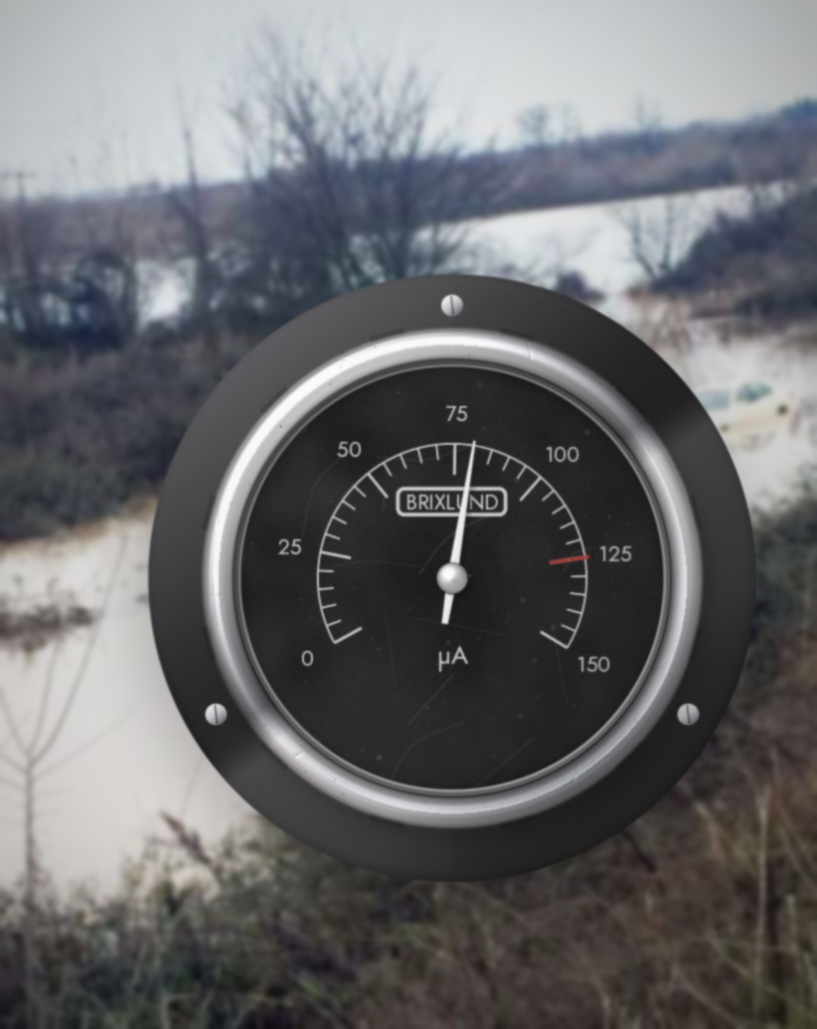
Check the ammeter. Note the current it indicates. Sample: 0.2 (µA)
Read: 80 (µA)
